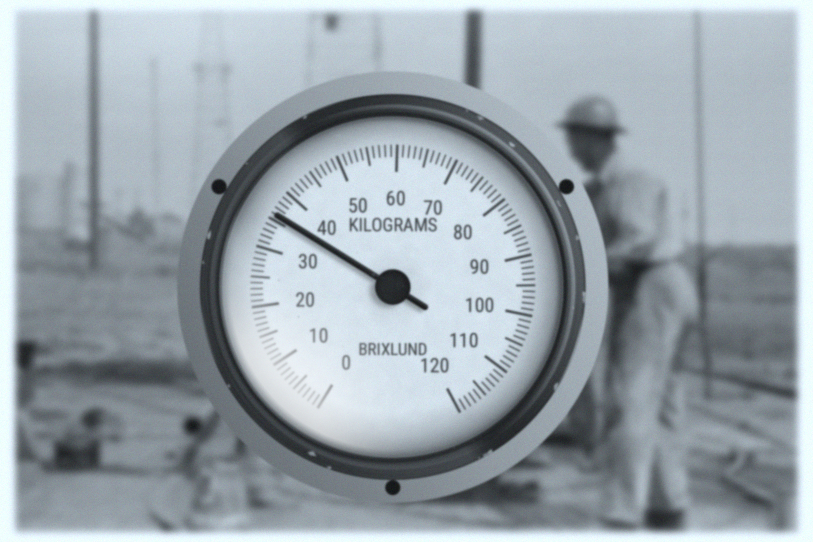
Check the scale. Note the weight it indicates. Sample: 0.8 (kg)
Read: 36 (kg)
